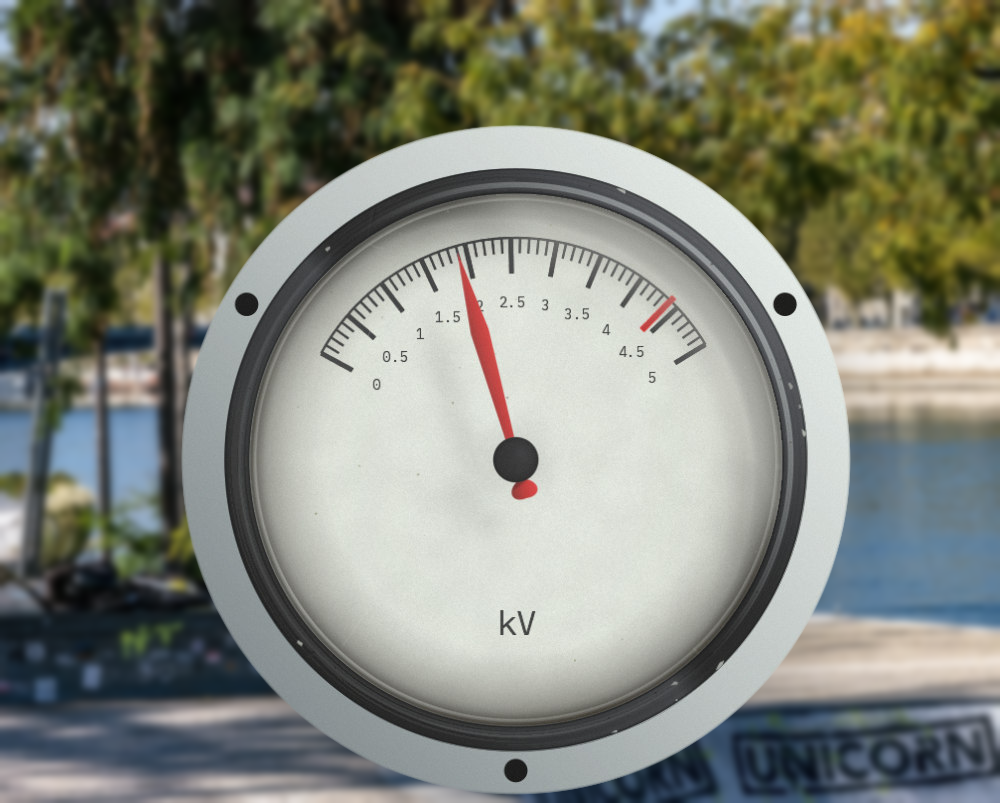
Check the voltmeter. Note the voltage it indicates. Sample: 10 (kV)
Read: 1.9 (kV)
